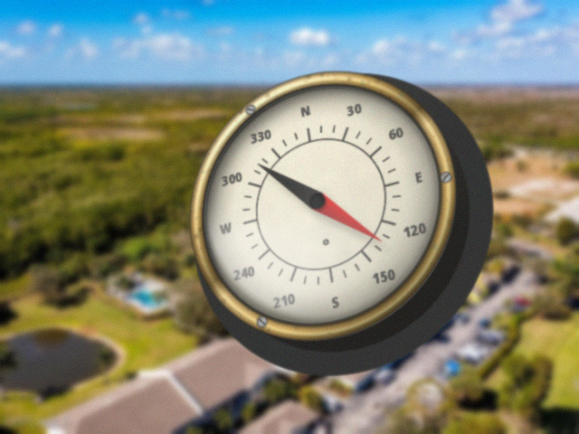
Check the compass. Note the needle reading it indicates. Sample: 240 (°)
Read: 135 (°)
